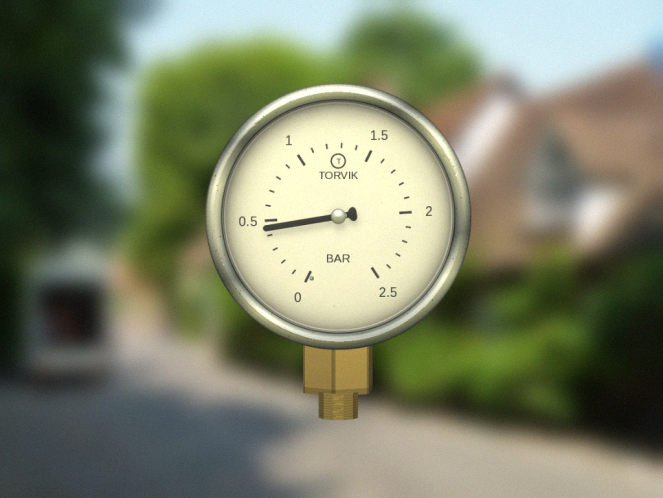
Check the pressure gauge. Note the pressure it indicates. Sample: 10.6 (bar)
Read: 0.45 (bar)
